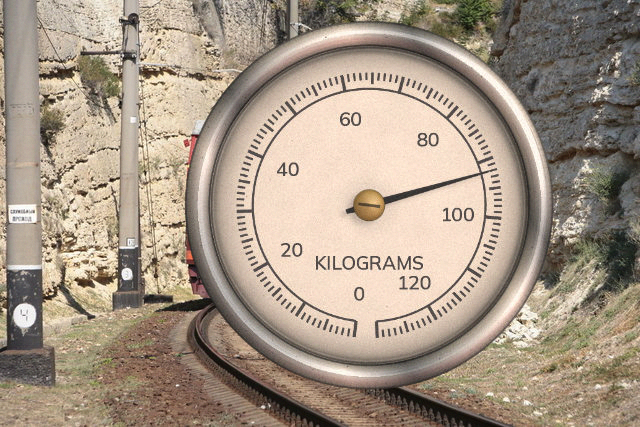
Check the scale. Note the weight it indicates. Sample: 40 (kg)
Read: 92 (kg)
